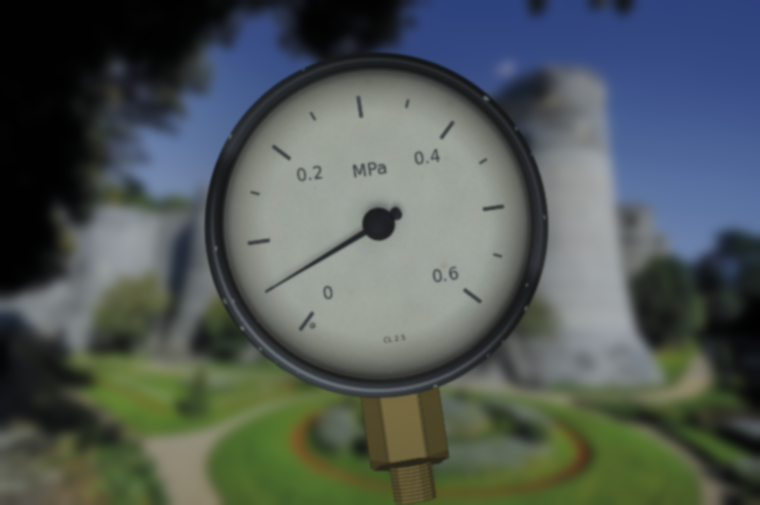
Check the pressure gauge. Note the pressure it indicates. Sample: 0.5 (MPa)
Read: 0.05 (MPa)
